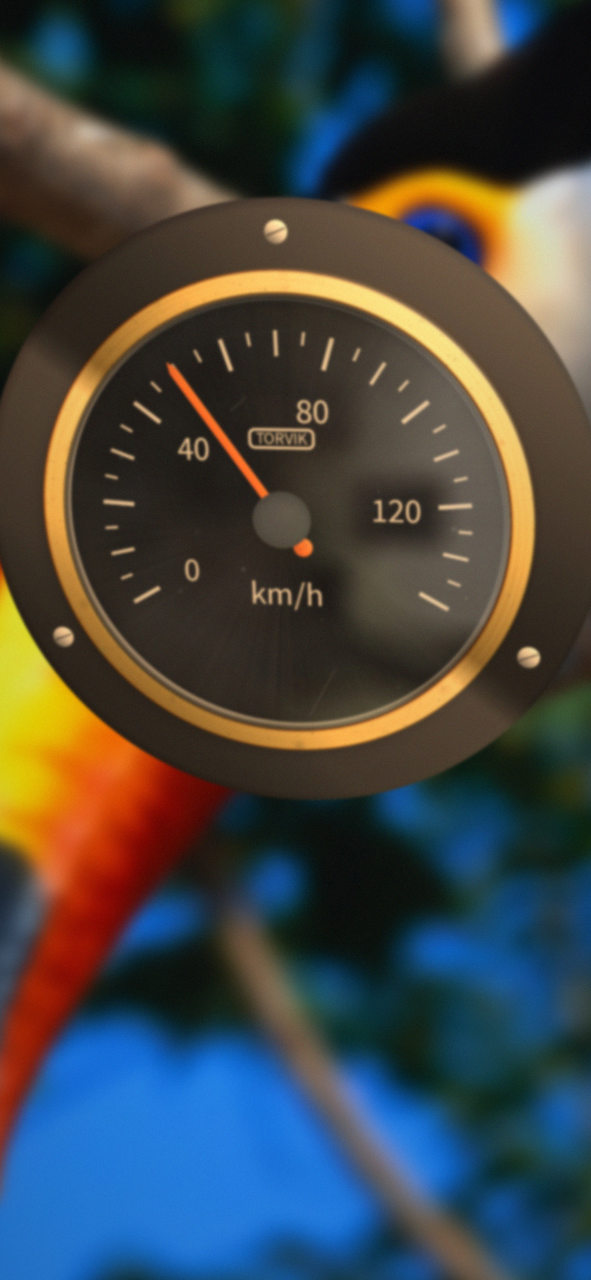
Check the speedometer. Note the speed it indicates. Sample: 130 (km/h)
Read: 50 (km/h)
